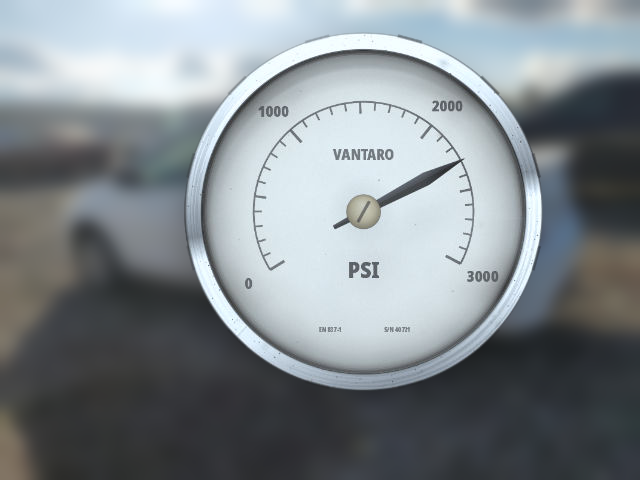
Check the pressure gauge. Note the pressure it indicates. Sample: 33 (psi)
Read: 2300 (psi)
